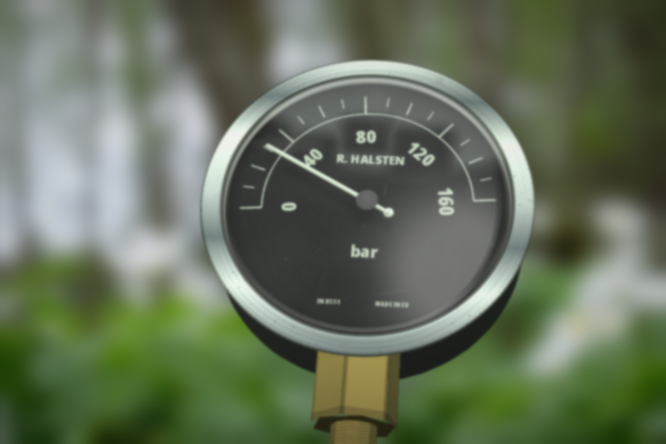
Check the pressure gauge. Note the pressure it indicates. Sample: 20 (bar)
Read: 30 (bar)
